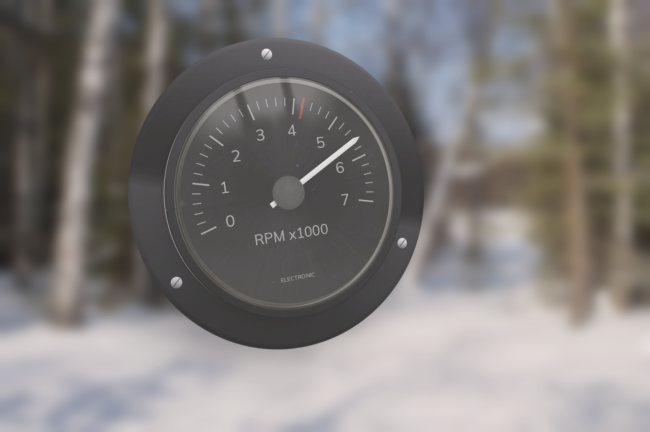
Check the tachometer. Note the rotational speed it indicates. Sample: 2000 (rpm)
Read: 5600 (rpm)
